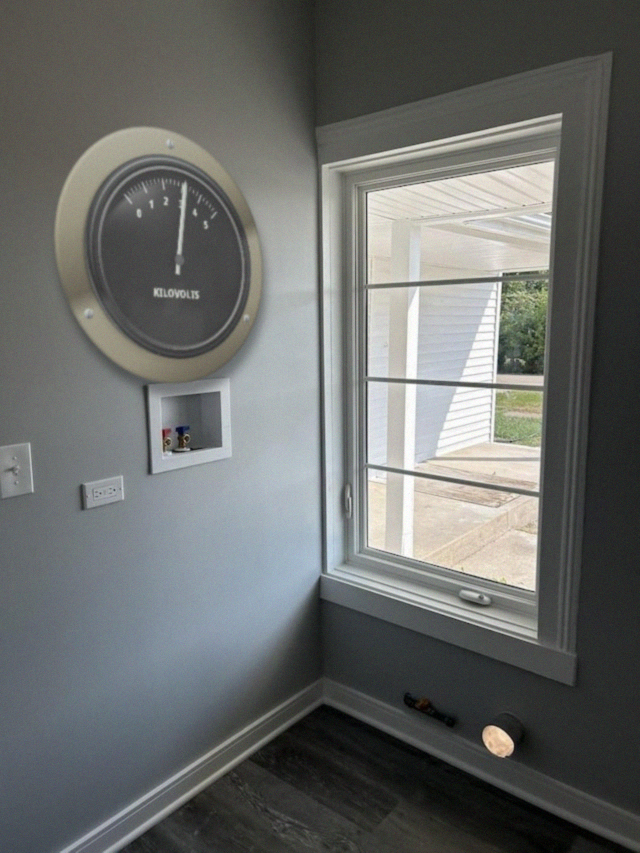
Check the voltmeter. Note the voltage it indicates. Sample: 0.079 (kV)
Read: 3 (kV)
